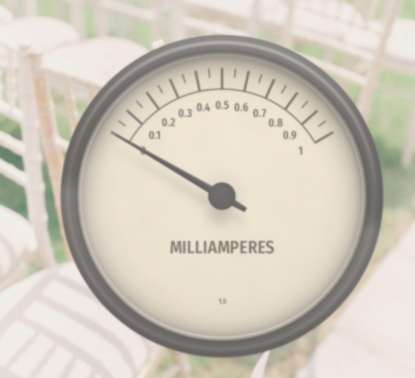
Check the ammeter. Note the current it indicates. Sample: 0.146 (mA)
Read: 0 (mA)
